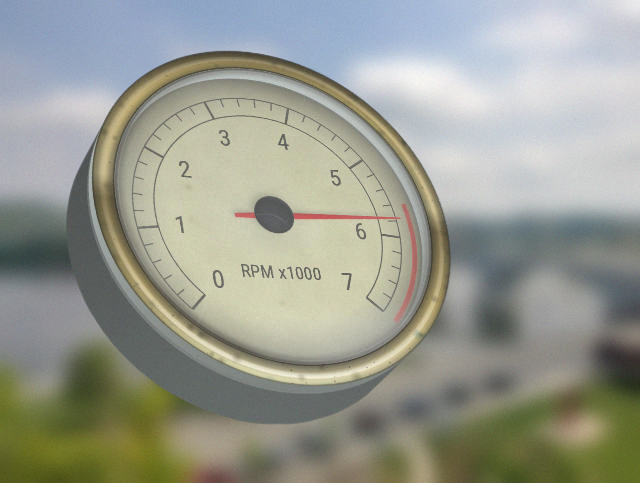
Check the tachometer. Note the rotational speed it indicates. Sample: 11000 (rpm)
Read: 5800 (rpm)
